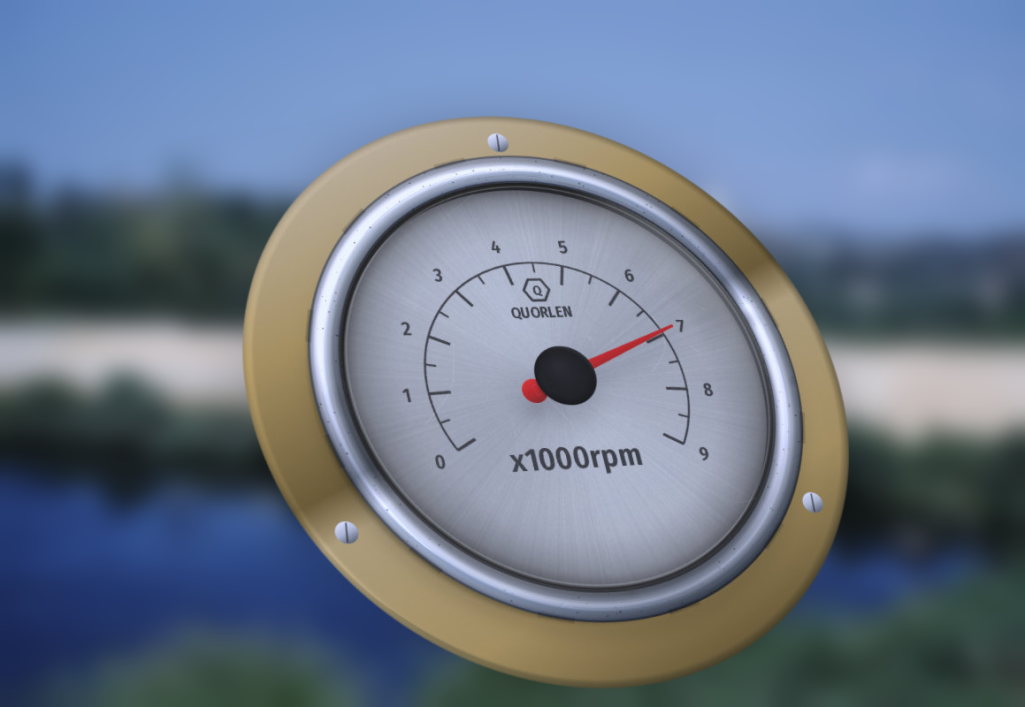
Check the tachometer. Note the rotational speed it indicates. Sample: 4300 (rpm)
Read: 7000 (rpm)
